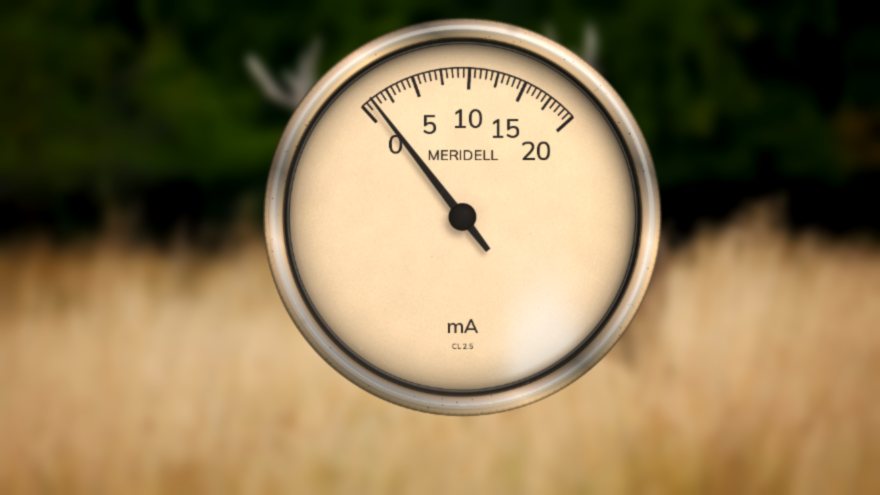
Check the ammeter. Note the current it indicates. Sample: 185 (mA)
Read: 1 (mA)
